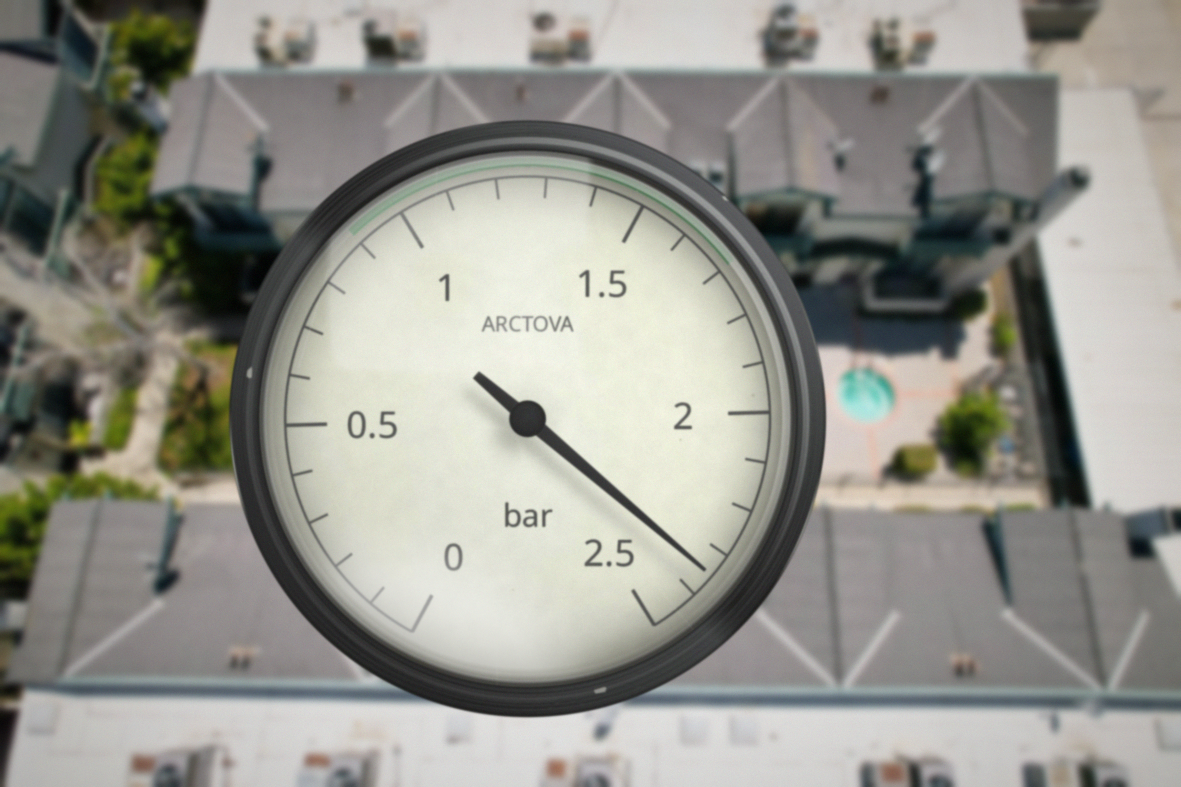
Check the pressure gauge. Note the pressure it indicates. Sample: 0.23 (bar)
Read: 2.35 (bar)
